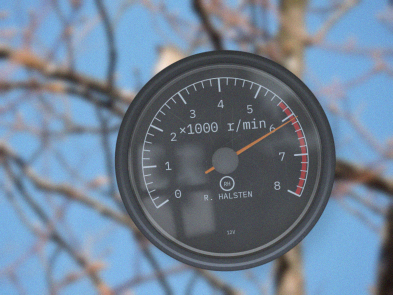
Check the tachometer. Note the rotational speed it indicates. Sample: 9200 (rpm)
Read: 6100 (rpm)
